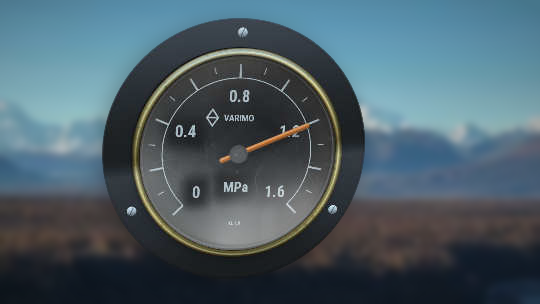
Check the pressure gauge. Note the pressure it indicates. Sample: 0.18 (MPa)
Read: 1.2 (MPa)
